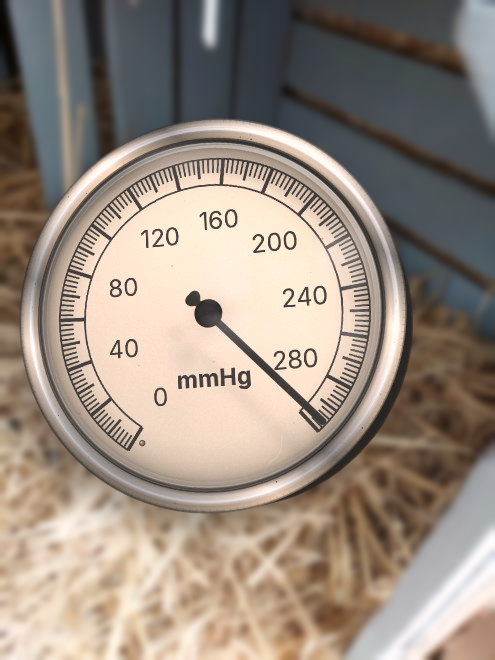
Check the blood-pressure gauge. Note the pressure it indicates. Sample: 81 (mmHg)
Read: 296 (mmHg)
